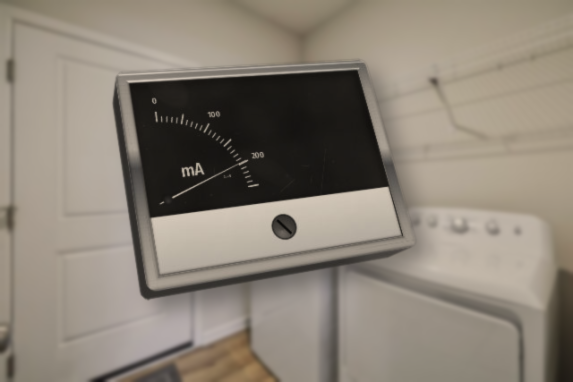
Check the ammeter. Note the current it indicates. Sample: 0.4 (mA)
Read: 200 (mA)
